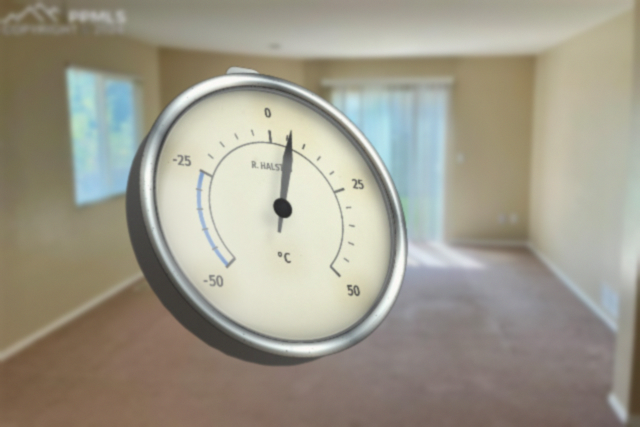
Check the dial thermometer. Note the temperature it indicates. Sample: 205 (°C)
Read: 5 (°C)
